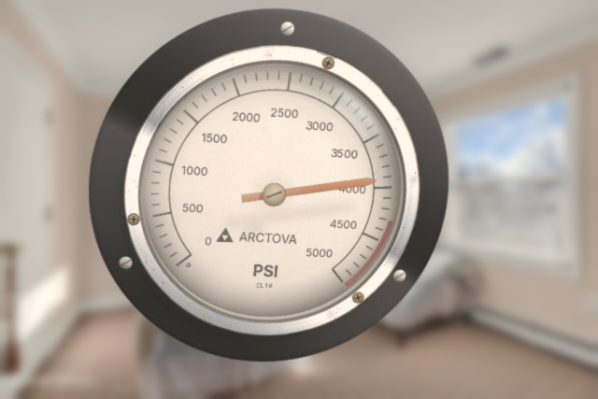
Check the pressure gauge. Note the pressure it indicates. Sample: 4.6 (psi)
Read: 3900 (psi)
